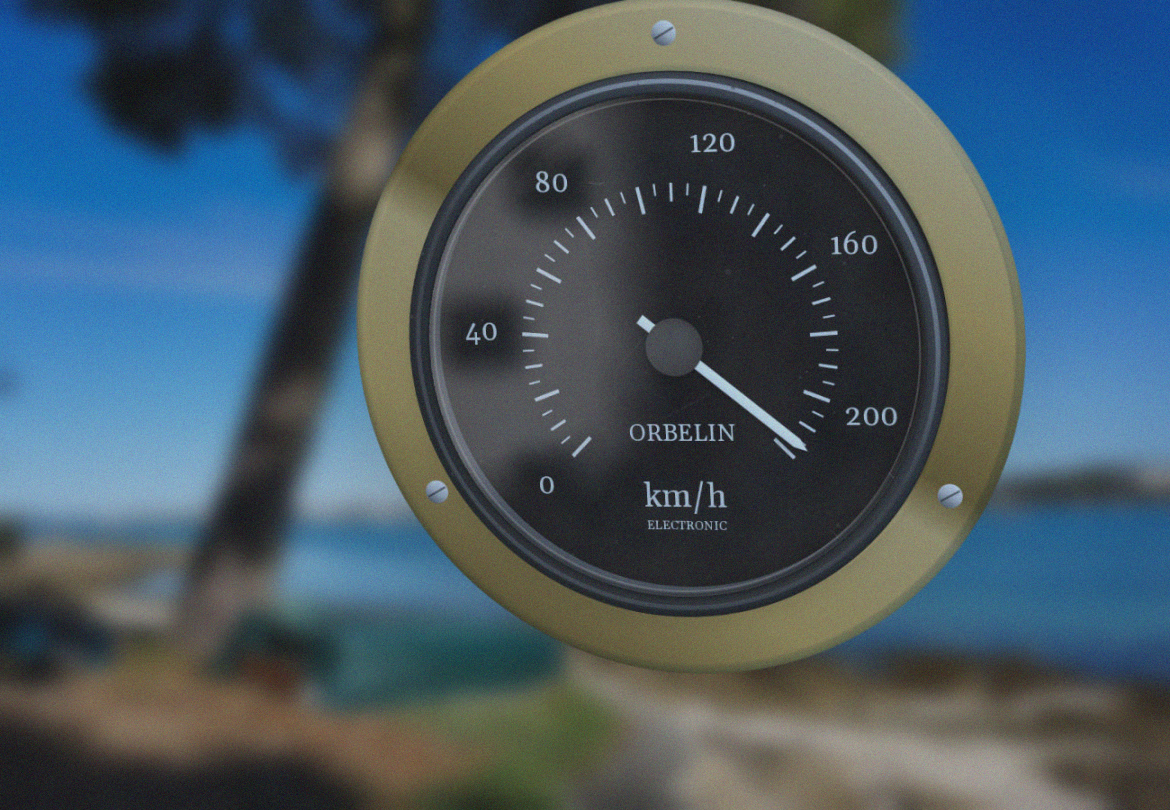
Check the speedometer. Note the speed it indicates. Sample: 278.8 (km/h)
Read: 215 (km/h)
